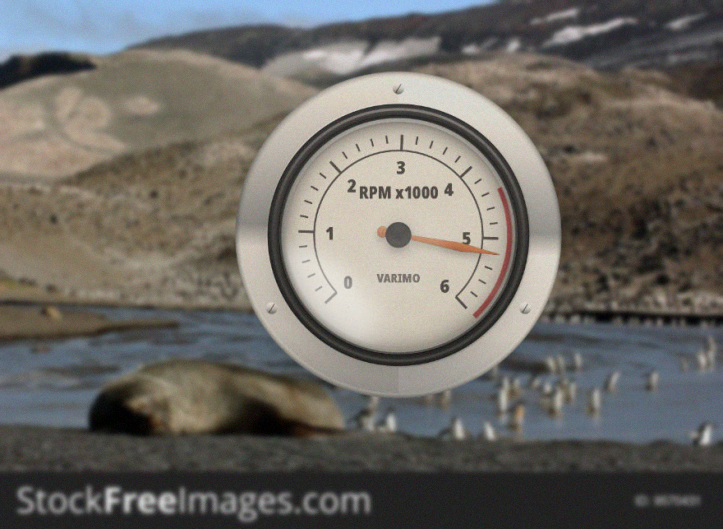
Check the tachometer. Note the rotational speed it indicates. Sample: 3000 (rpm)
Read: 5200 (rpm)
